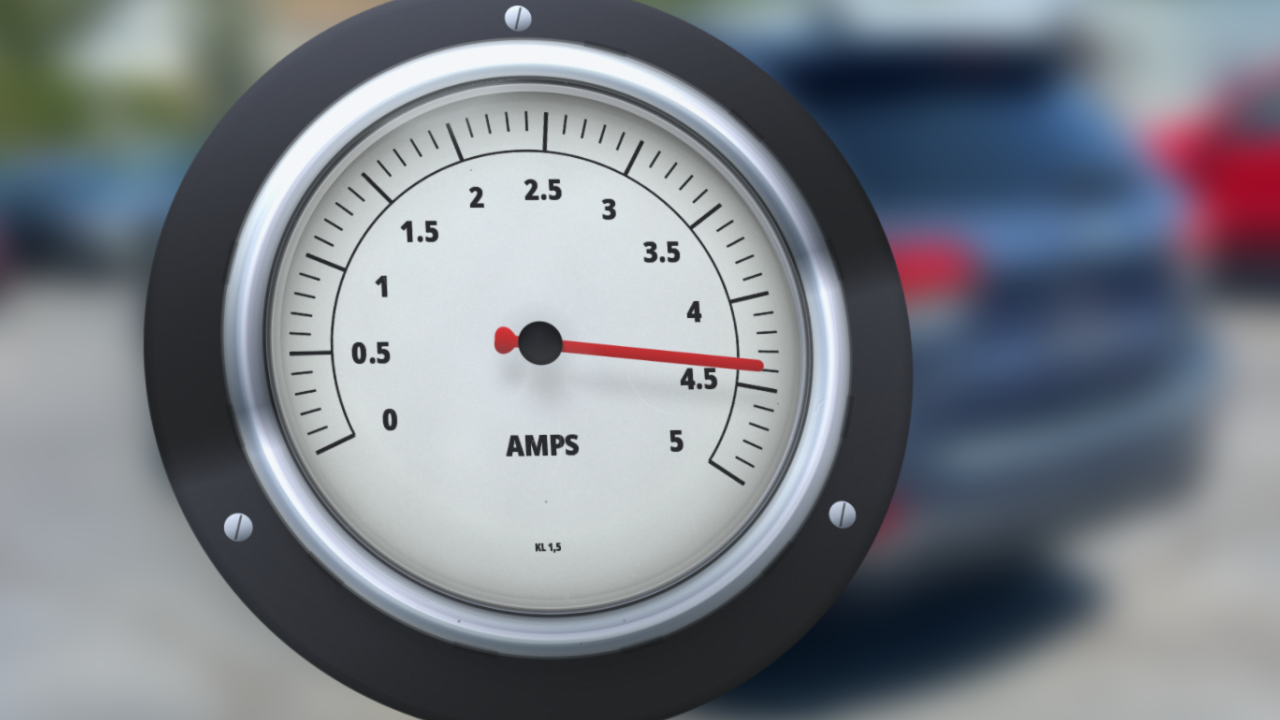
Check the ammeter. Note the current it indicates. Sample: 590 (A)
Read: 4.4 (A)
